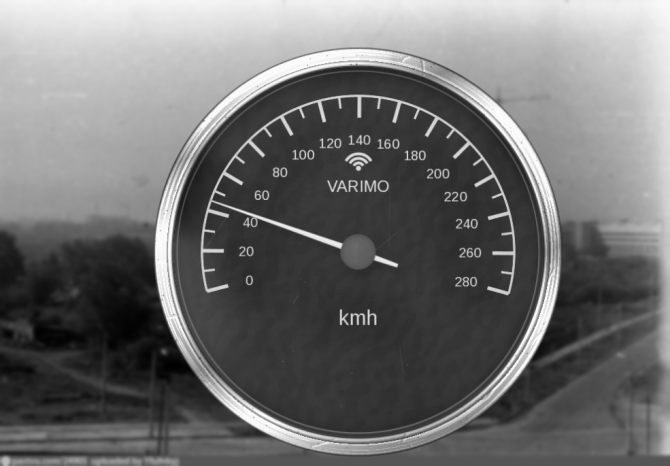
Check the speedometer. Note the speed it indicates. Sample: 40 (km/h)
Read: 45 (km/h)
